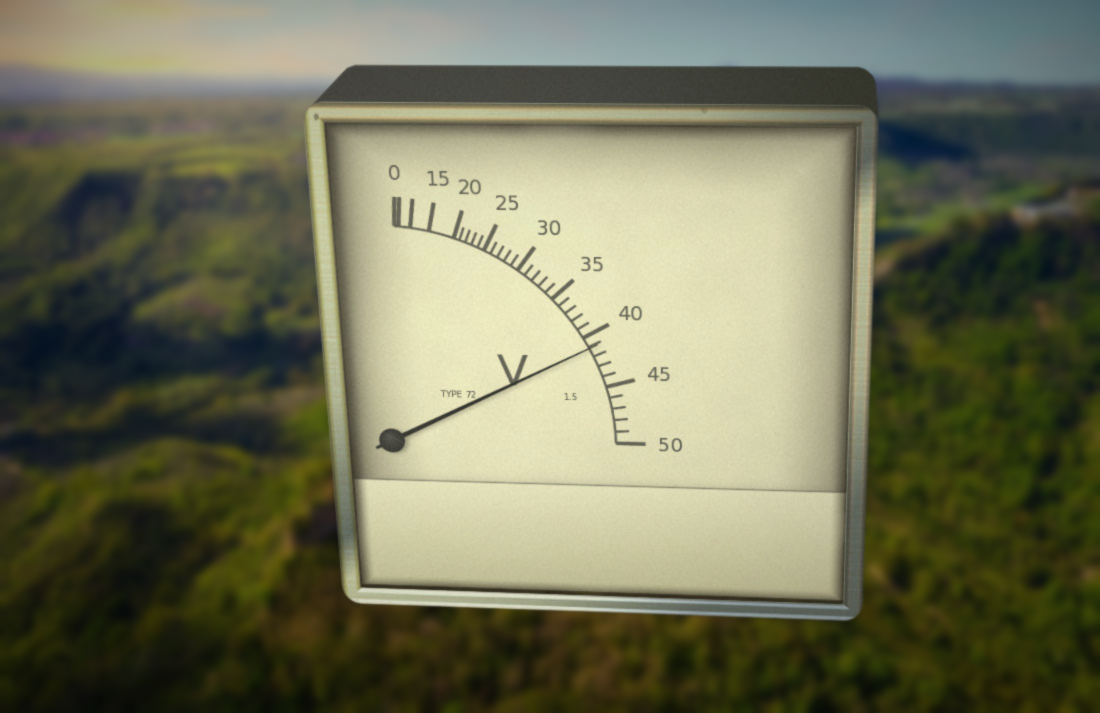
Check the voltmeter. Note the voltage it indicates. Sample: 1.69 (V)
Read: 41 (V)
